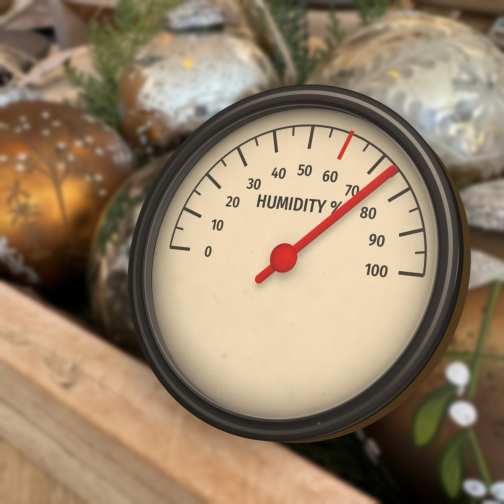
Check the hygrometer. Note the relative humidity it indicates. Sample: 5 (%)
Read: 75 (%)
